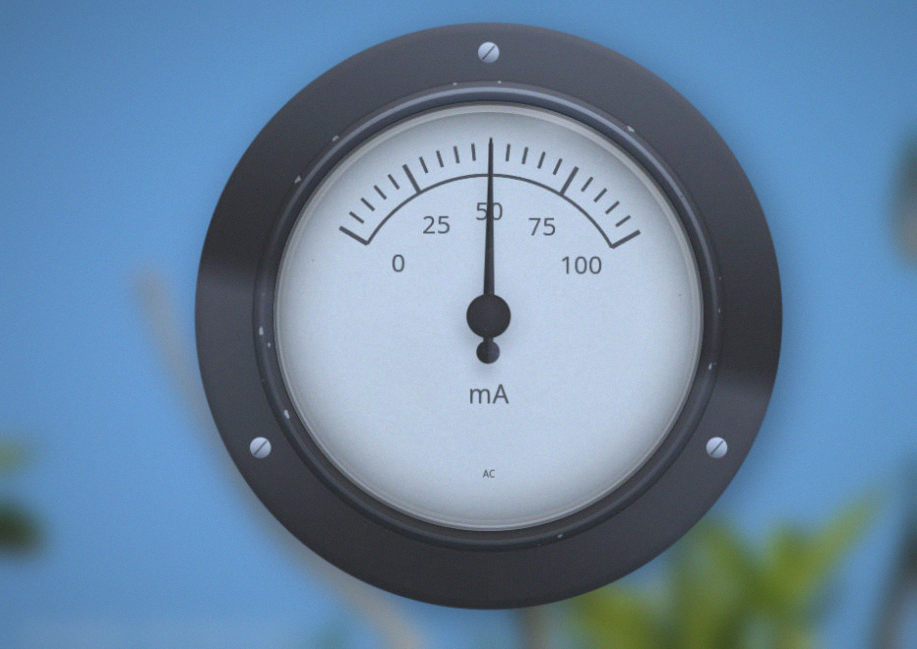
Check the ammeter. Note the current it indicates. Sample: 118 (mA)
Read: 50 (mA)
